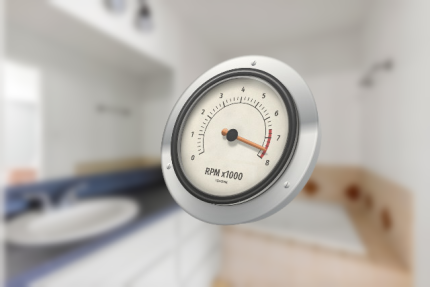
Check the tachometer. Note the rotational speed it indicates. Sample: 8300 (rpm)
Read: 7600 (rpm)
